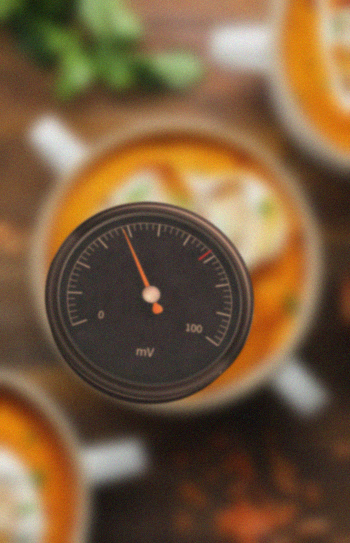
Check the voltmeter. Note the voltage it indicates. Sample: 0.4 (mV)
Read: 38 (mV)
